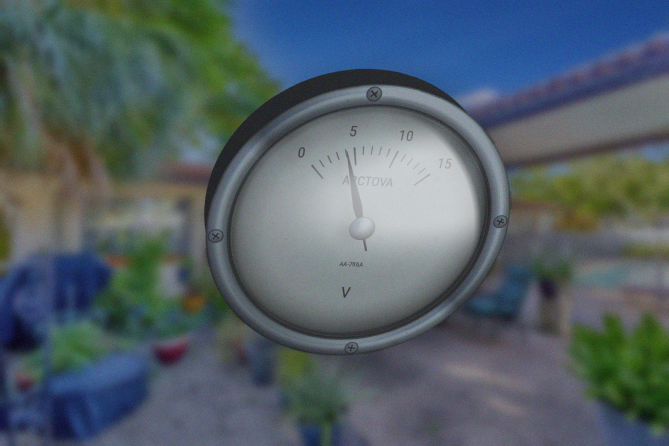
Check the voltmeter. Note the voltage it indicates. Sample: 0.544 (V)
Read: 4 (V)
